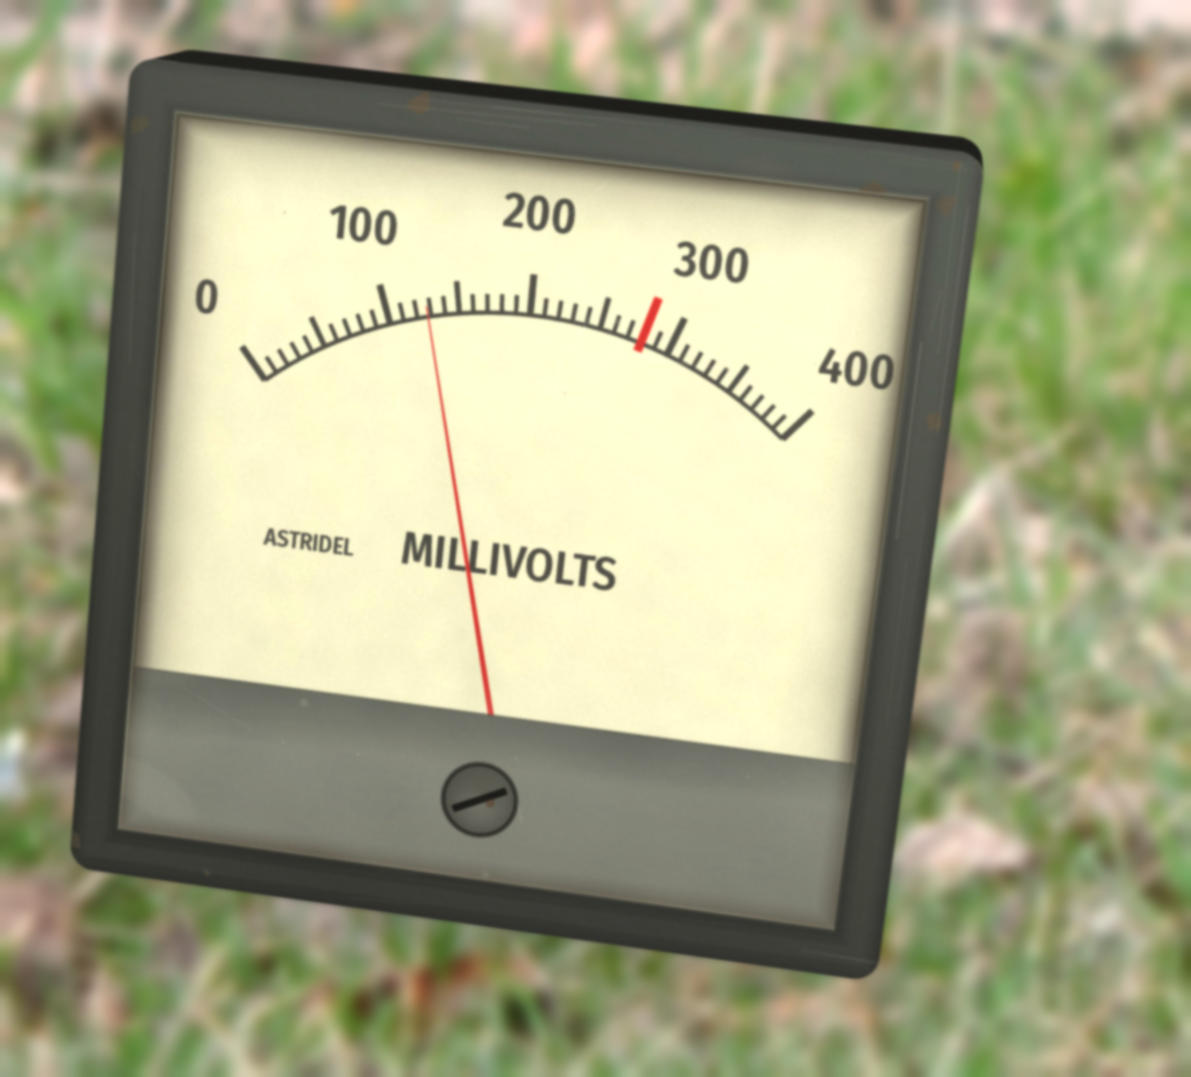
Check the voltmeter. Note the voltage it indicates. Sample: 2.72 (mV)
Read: 130 (mV)
